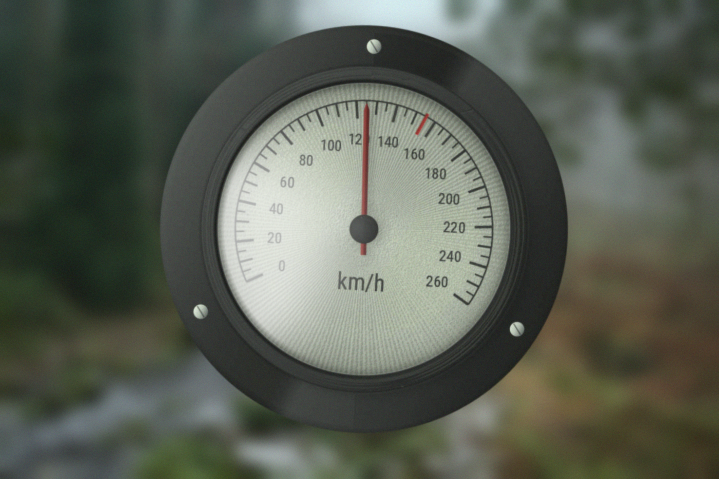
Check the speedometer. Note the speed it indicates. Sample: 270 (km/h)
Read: 125 (km/h)
